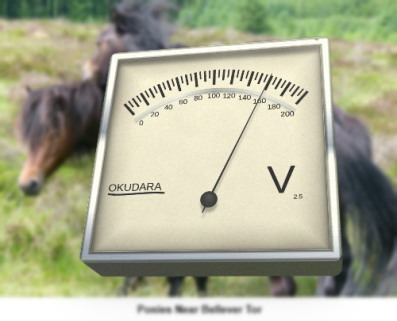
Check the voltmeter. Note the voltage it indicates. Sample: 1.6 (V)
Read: 160 (V)
